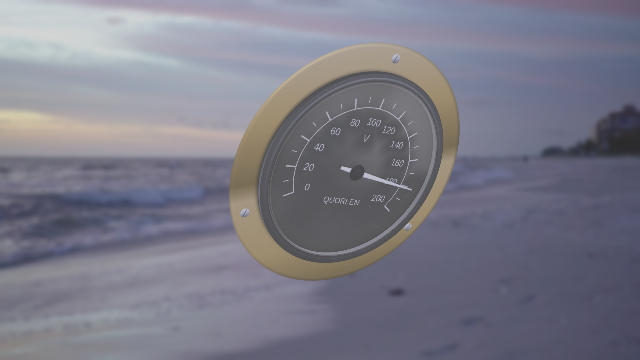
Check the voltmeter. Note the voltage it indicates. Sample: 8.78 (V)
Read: 180 (V)
